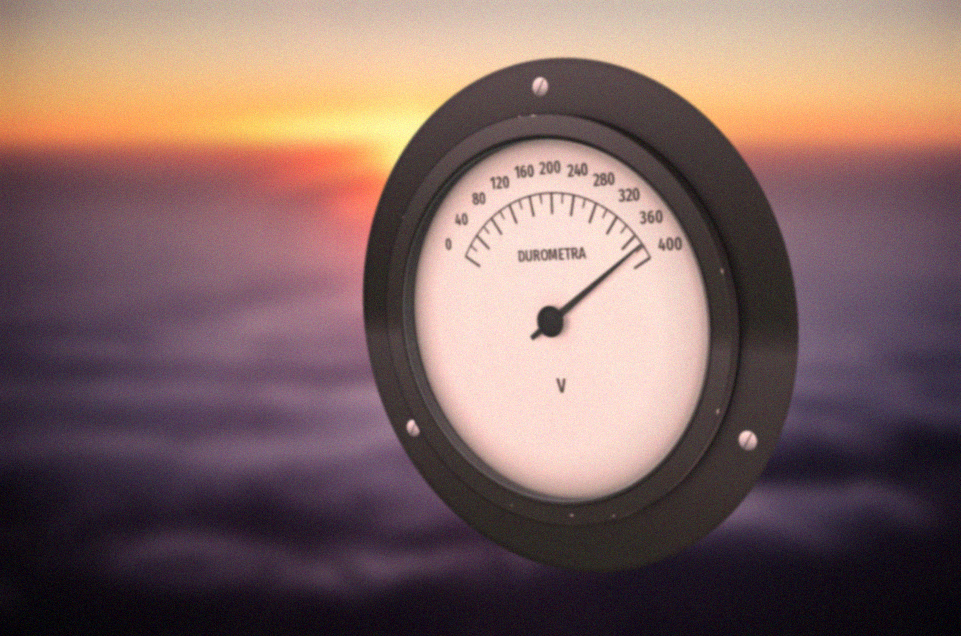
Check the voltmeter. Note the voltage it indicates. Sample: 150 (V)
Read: 380 (V)
